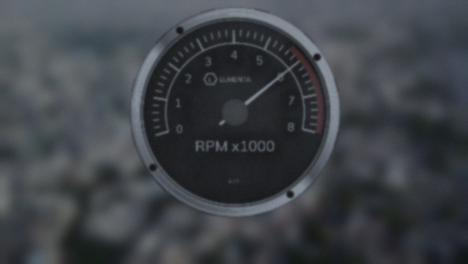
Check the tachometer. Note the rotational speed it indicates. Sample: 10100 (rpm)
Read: 6000 (rpm)
